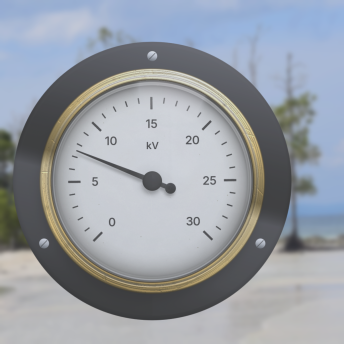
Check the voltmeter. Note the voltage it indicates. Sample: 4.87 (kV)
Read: 7.5 (kV)
